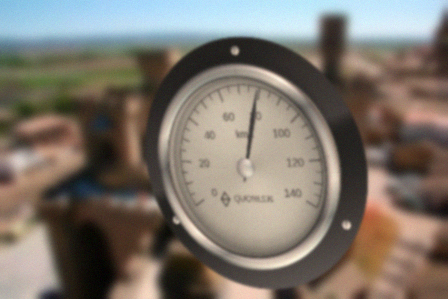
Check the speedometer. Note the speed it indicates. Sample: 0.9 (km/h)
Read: 80 (km/h)
